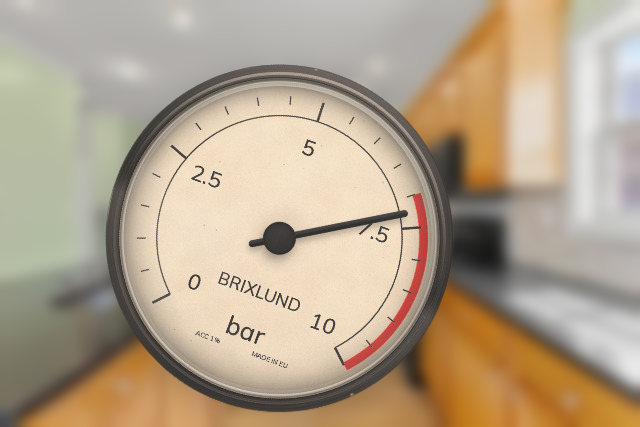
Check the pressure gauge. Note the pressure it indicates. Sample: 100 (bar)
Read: 7.25 (bar)
